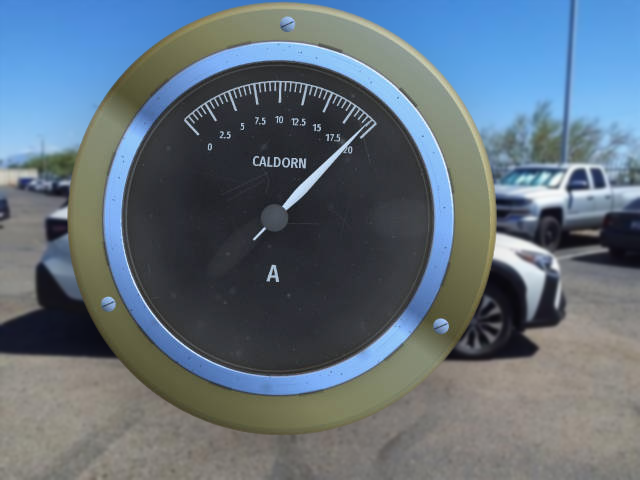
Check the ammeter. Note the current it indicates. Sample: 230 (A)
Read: 19.5 (A)
